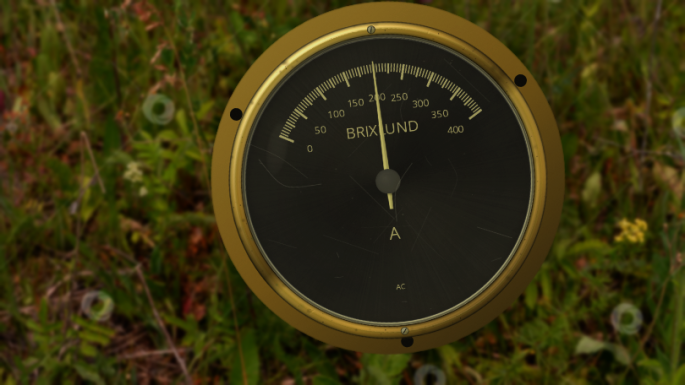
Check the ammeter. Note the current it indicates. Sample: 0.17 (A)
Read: 200 (A)
